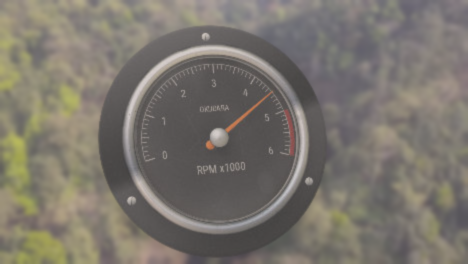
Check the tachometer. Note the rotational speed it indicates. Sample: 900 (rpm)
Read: 4500 (rpm)
